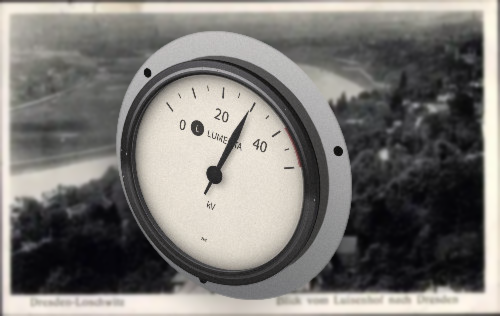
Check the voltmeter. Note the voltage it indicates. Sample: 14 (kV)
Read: 30 (kV)
